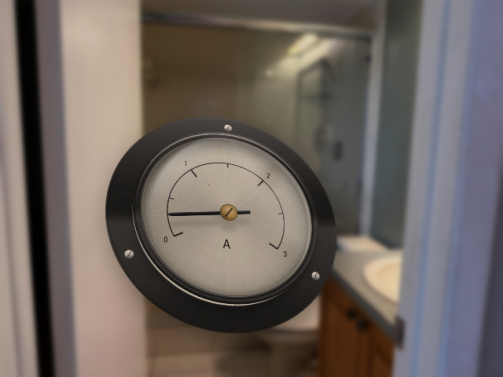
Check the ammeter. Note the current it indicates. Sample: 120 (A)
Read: 0.25 (A)
